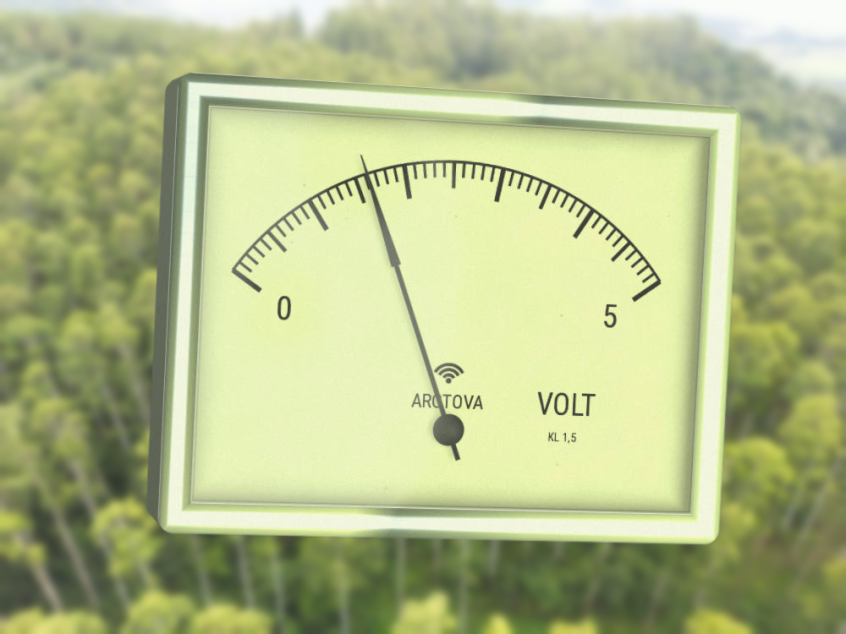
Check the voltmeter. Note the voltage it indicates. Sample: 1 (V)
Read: 1.6 (V)
